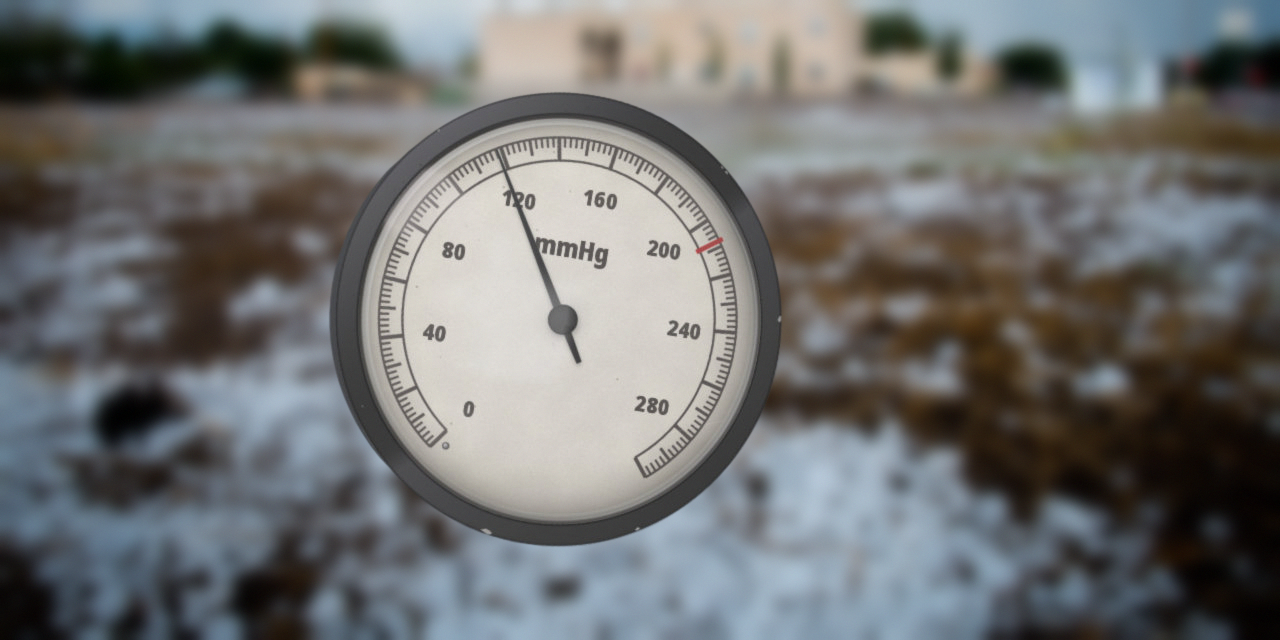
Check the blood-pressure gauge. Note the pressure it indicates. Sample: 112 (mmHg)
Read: 118 (mmHg)
